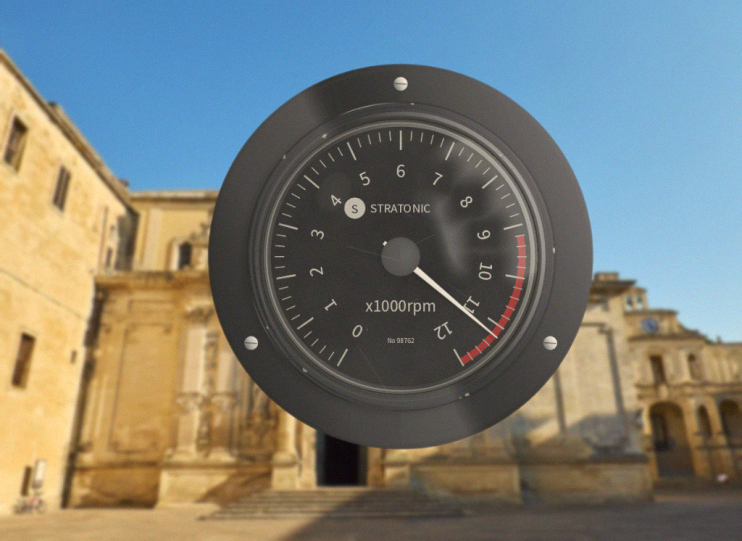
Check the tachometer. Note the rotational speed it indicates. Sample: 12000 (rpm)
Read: 11200 (rpm)
